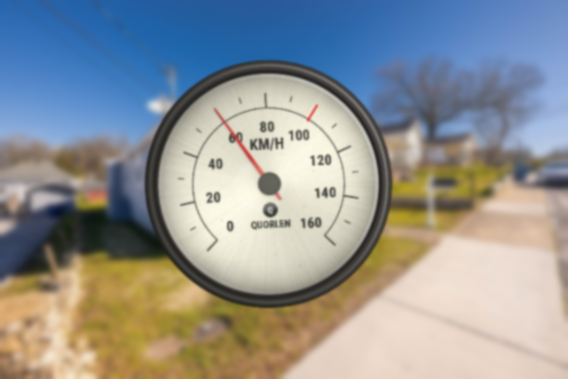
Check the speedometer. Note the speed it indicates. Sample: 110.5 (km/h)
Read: 60 (km/h)
